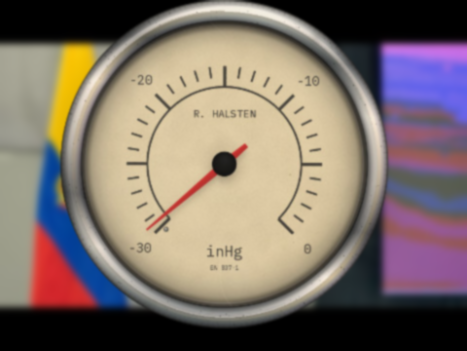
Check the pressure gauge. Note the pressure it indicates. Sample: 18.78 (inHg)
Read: -29.5 (inHg)
